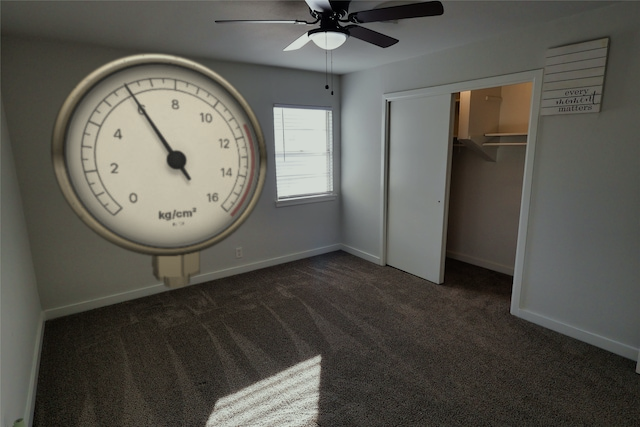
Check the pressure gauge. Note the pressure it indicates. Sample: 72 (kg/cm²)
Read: 6 (kg/cm²)
